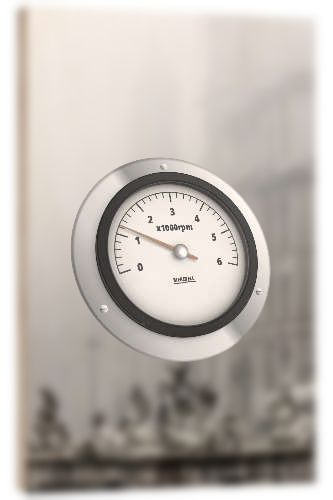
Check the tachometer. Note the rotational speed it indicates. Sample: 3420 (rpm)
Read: 1200 (rpm)
